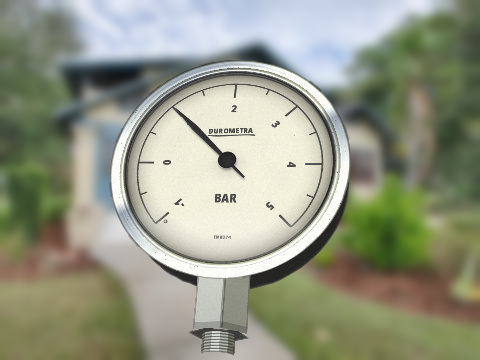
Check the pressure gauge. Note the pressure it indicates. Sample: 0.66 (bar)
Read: 1 (bar)
